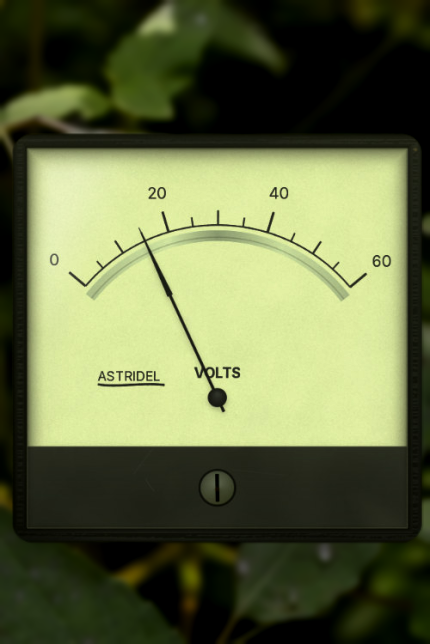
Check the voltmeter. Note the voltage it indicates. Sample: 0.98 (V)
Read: 15 (V)
